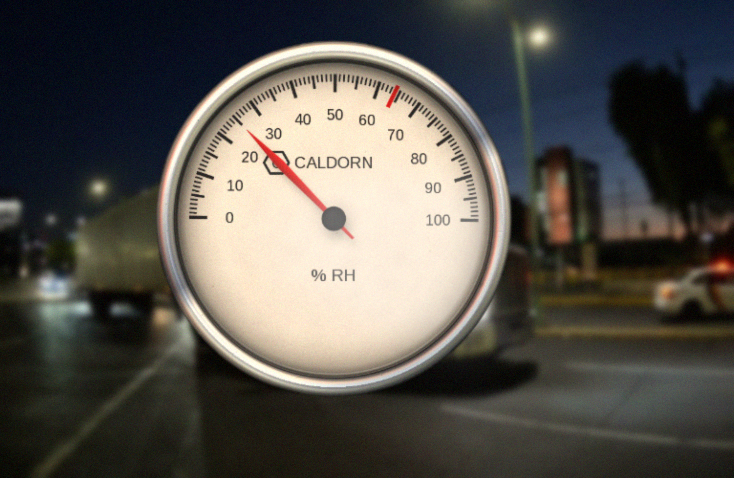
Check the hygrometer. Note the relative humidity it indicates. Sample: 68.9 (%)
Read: 25 (%)
